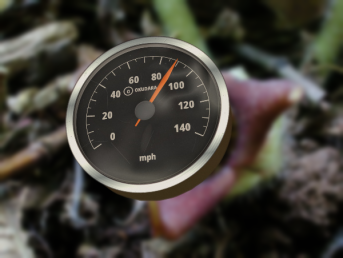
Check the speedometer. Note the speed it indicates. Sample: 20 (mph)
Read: 90 (mph)
